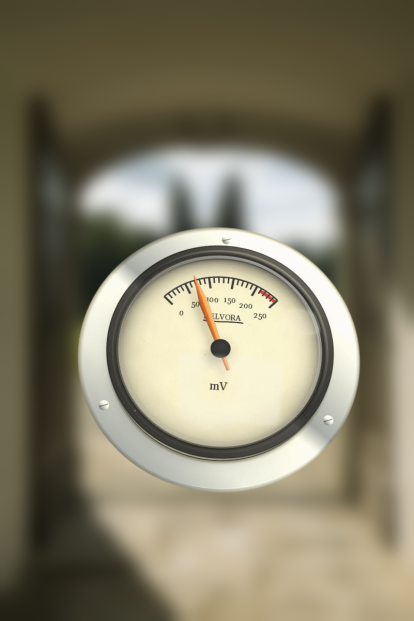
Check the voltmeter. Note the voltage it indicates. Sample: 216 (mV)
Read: 70 (mV)
